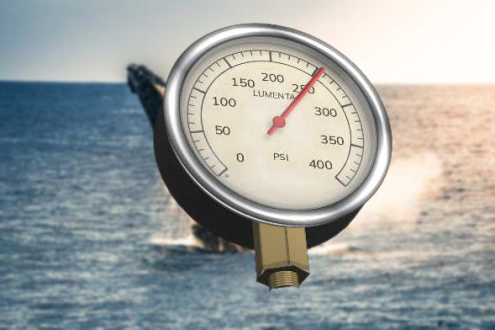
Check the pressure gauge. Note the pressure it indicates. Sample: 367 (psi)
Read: 255 (psi)
